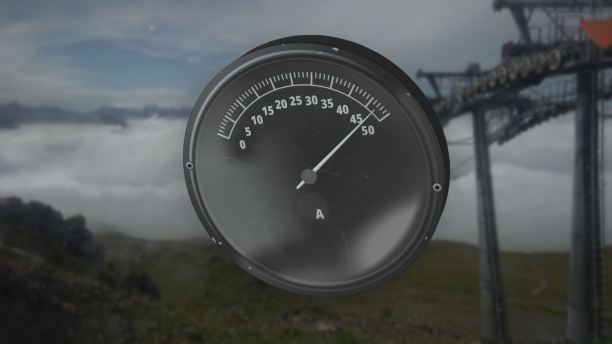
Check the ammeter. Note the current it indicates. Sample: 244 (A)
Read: 47 (A)
